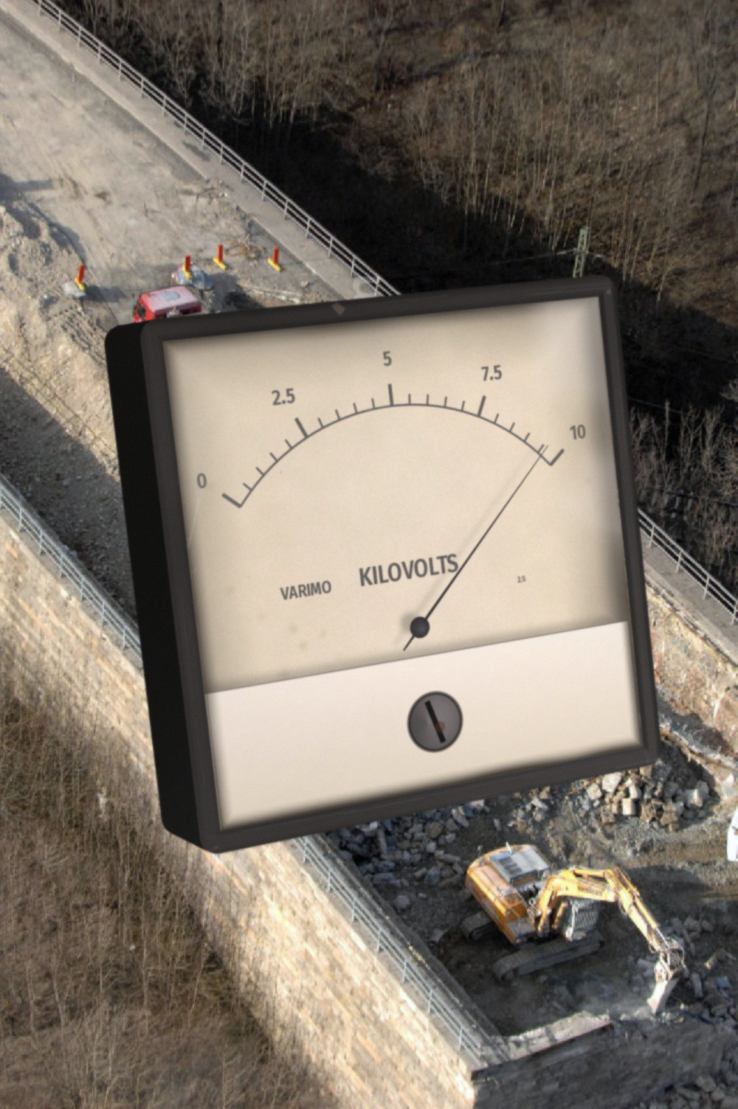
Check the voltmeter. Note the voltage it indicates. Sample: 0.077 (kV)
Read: 9.5 (kV)
